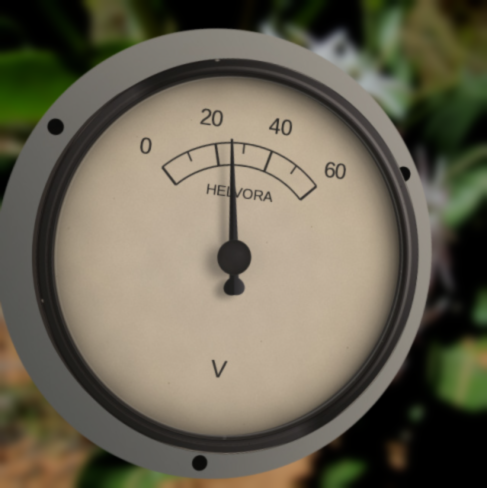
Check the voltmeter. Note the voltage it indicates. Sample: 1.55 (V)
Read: 25 (V)
